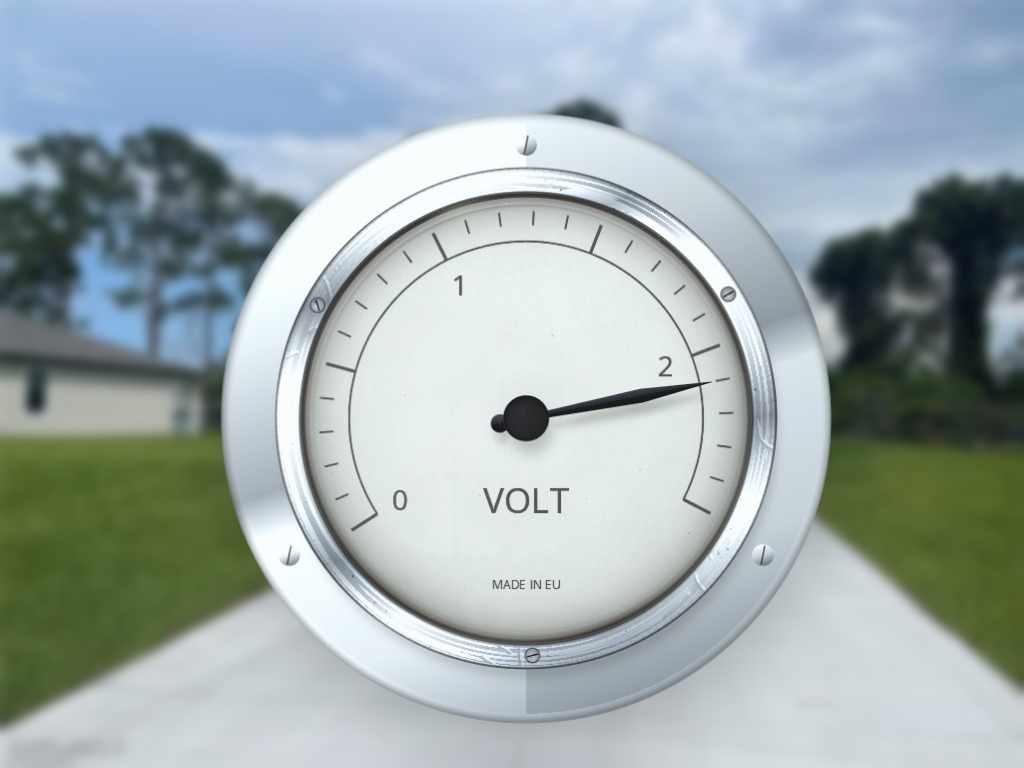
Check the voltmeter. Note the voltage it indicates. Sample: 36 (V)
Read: 2.1 (V)
